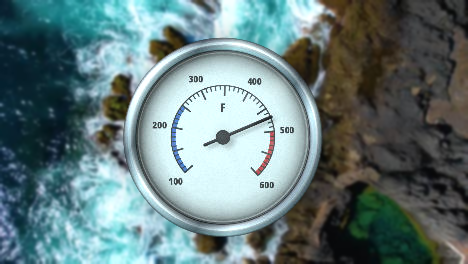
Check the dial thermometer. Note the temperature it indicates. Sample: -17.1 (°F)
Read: 470 (°F)
